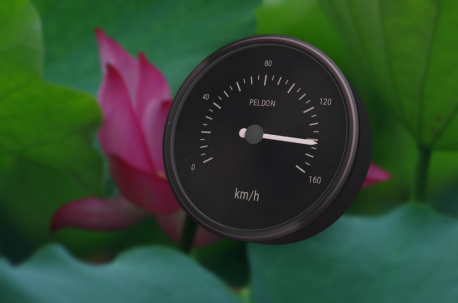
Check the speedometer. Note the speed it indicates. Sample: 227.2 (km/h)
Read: 142.5 (km/h)
